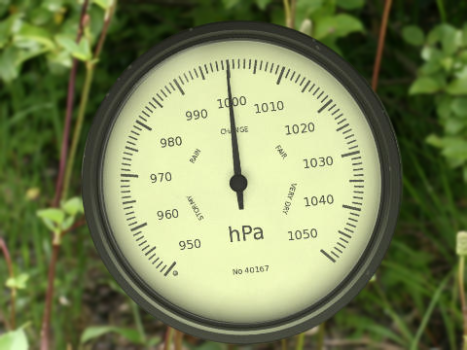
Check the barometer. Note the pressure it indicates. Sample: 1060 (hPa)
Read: 1000 (hPa)
